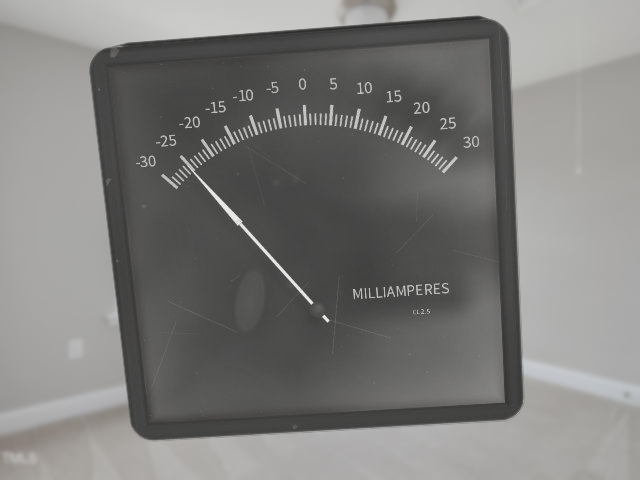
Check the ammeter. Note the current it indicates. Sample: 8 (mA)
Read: -25 (mA)
